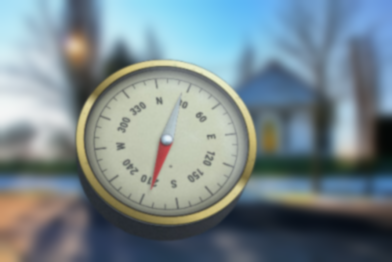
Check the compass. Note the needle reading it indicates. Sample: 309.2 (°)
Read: 205 (°)
